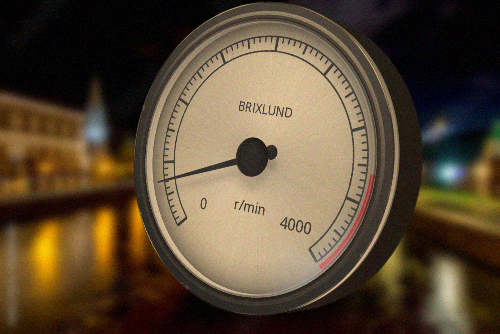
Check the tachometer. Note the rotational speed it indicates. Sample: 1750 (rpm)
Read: 350 (rpm)
